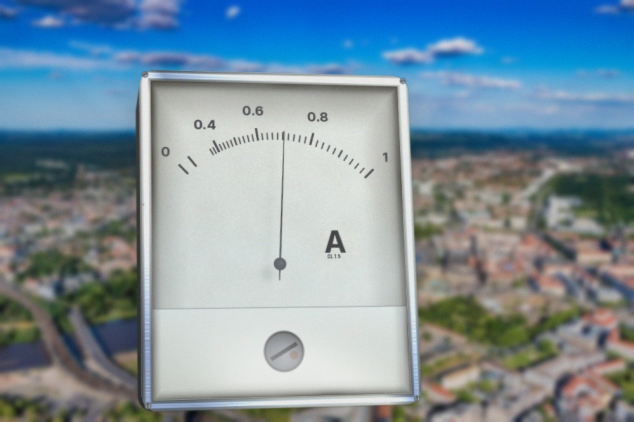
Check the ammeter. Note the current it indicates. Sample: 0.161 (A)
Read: 0.7 (A)
